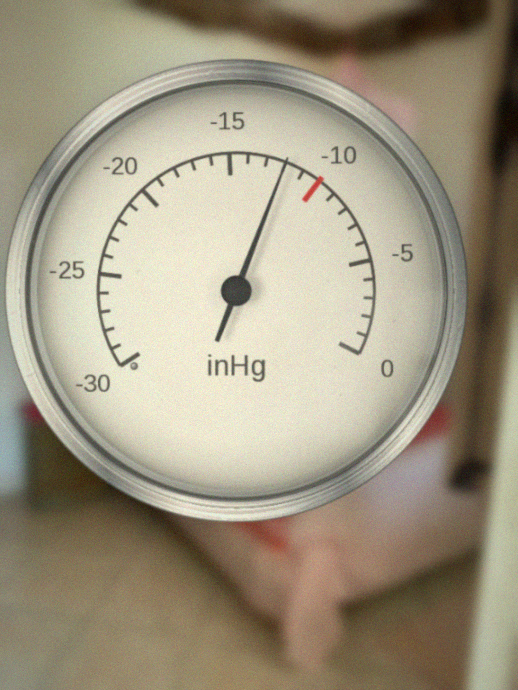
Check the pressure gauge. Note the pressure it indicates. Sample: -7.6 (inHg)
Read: -12 (inHg)
